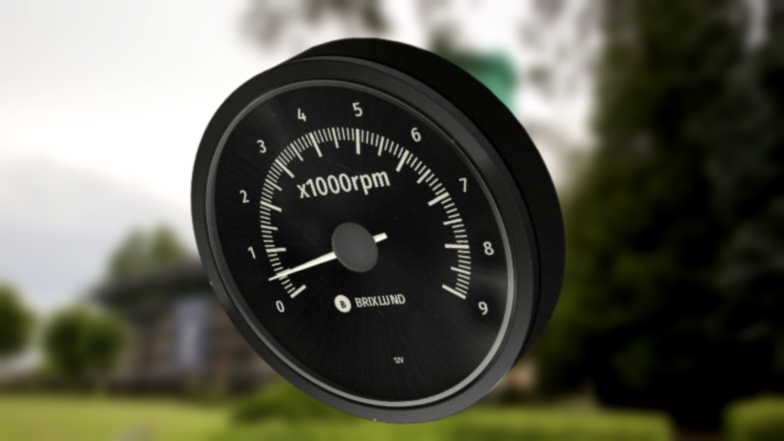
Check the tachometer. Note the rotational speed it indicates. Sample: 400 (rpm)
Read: 500 (rpm)
